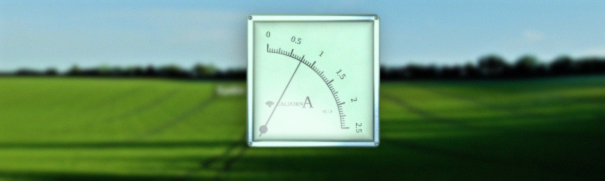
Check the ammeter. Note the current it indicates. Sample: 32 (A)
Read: 0.75 (A)
